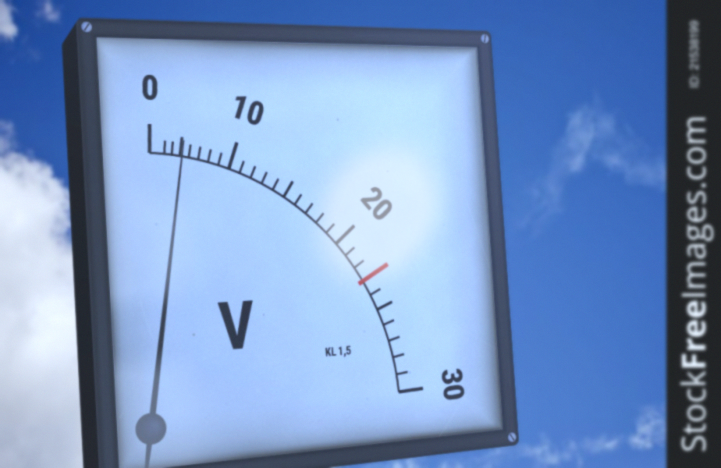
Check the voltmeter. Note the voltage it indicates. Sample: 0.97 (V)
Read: 5 (V)
